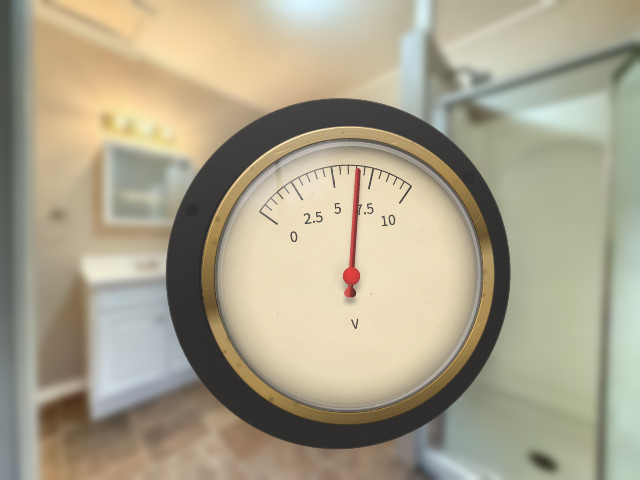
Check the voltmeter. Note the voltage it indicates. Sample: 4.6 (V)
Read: 6.5 (V)
